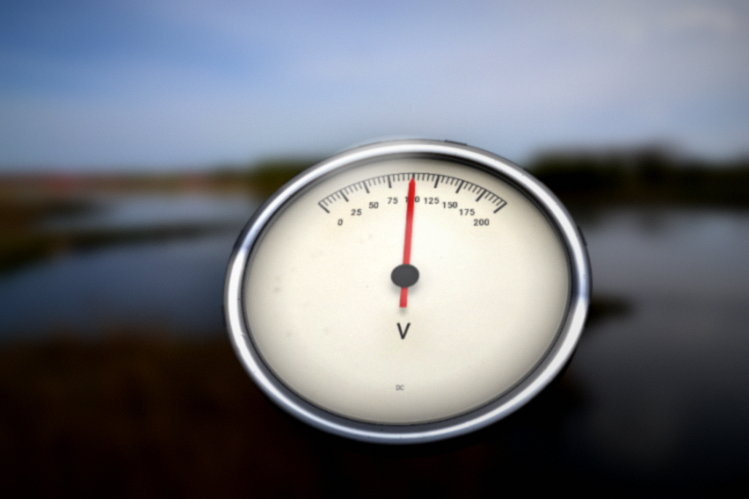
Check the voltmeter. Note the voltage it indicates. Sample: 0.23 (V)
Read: 100 (V)
